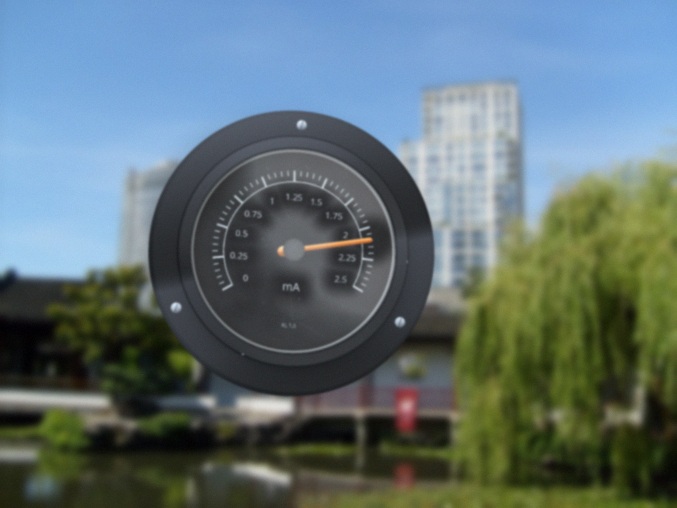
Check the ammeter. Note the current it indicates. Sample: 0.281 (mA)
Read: 2.1 (mA)
